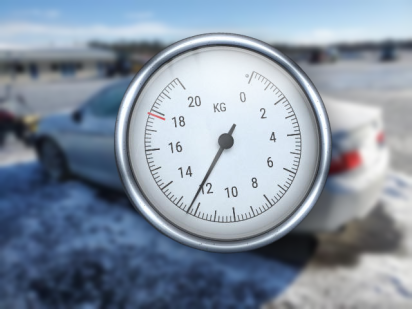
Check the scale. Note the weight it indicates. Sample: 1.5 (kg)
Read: 12.4 (kg)
